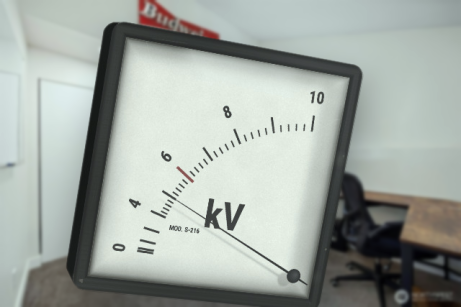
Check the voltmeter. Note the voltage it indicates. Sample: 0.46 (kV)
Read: 5 (kV)
